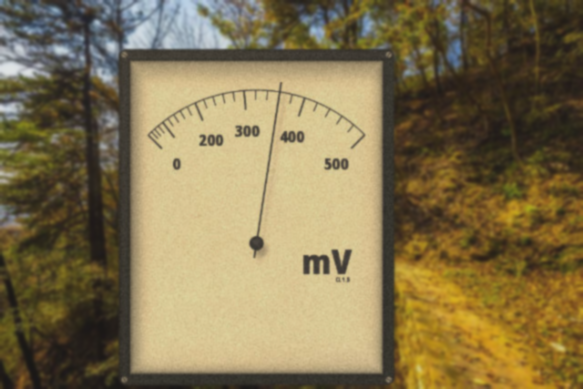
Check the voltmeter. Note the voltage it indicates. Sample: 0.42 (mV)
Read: 360 (mV)
